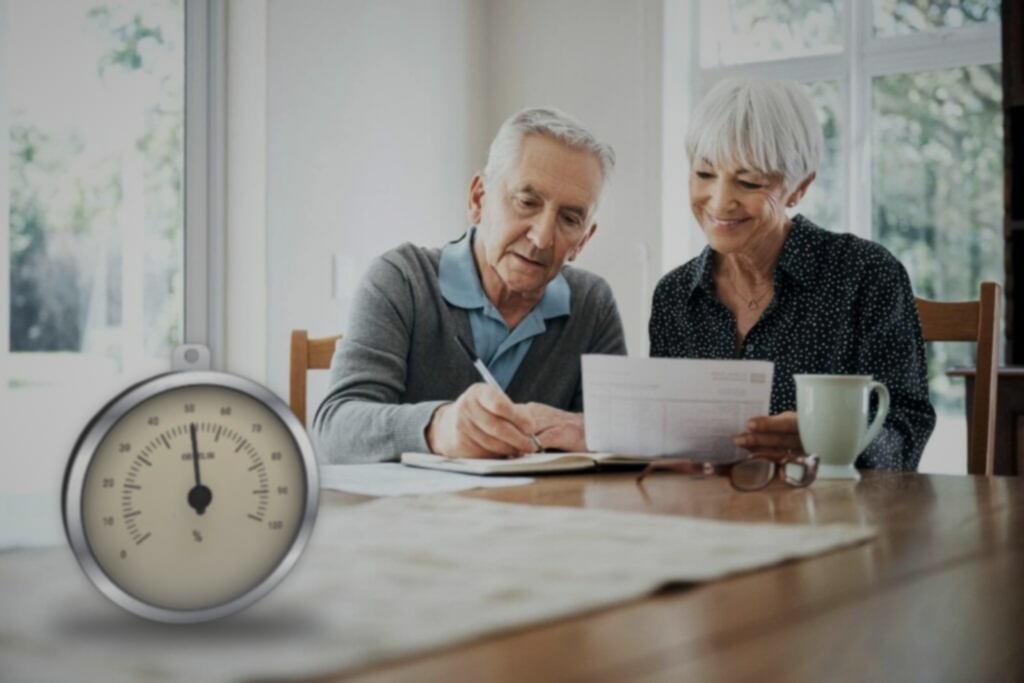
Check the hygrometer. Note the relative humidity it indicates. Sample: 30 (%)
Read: 50 (%)
